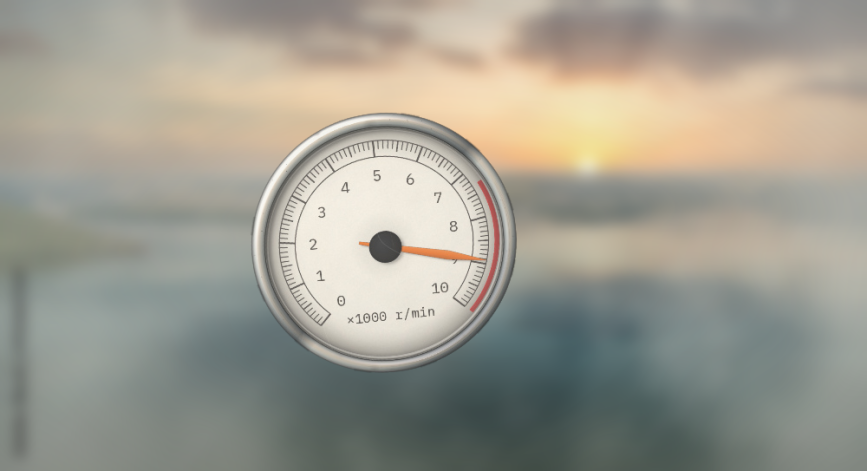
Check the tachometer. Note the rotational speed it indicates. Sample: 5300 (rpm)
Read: 8900 (rpm)
